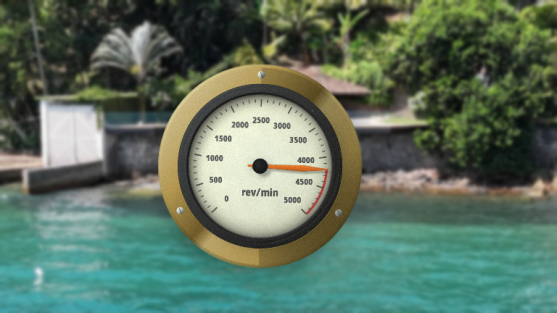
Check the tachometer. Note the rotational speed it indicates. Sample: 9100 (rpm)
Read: 4200 (rpm)
